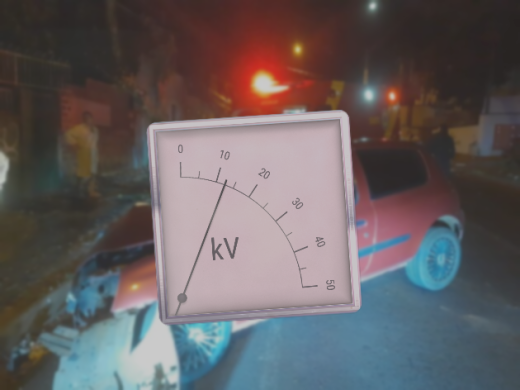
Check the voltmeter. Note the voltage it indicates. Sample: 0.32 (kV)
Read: 12.5 (kV)
